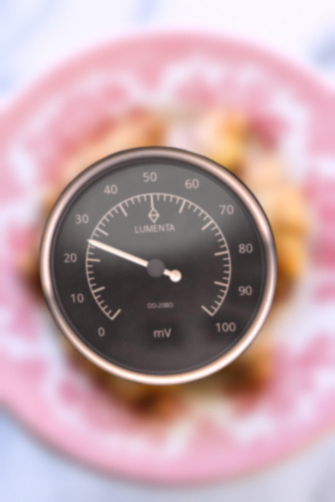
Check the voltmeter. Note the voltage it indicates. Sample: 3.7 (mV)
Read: 26 (mV)
